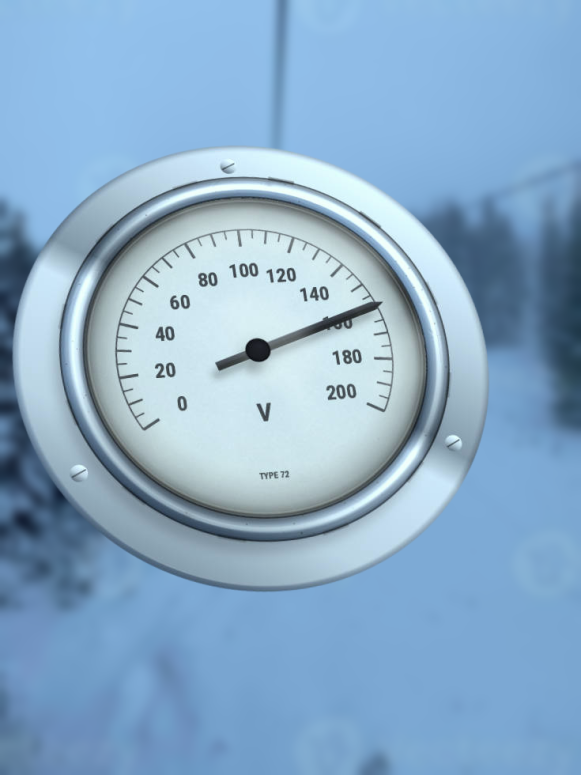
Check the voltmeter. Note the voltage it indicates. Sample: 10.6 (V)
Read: 160 (V)
